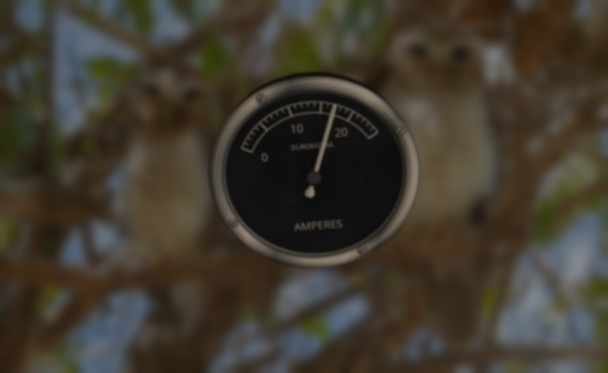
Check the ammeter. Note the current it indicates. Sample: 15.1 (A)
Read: 17 (A)
